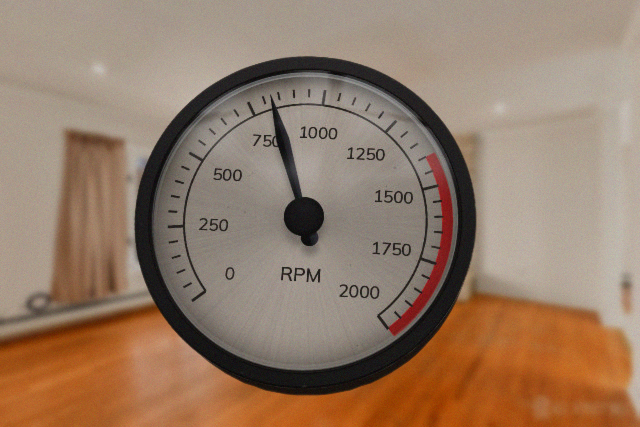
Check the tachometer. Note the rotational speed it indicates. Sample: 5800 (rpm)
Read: 825 (rpm)
